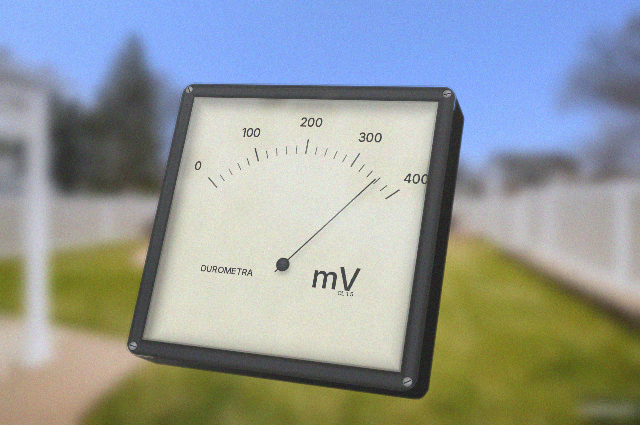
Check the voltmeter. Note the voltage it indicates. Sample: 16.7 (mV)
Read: 360 (mV)
